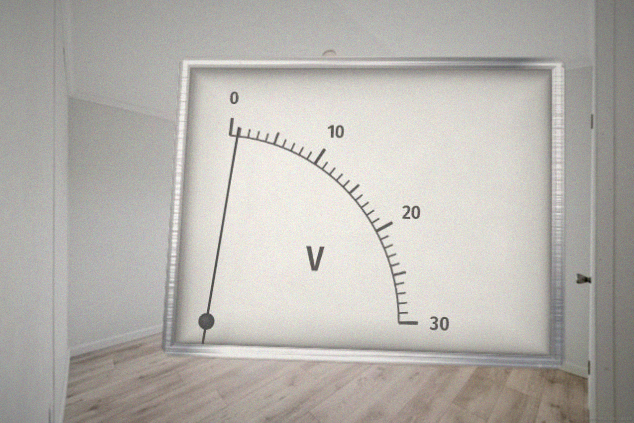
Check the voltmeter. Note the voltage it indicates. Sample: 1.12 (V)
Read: 1 (V)
